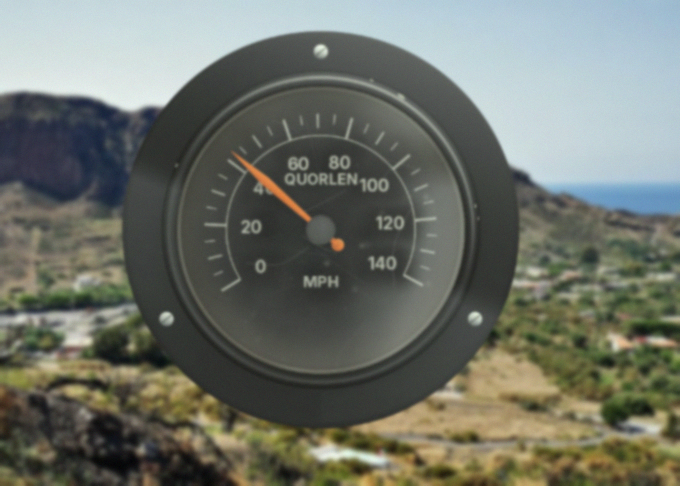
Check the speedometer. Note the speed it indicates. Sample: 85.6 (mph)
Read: 42.5 (mph)
